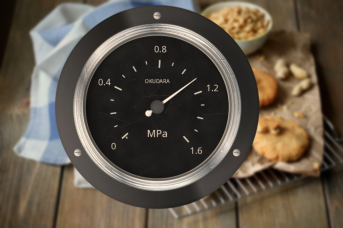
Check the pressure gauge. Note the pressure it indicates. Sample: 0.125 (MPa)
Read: 1.1 (MPa)
